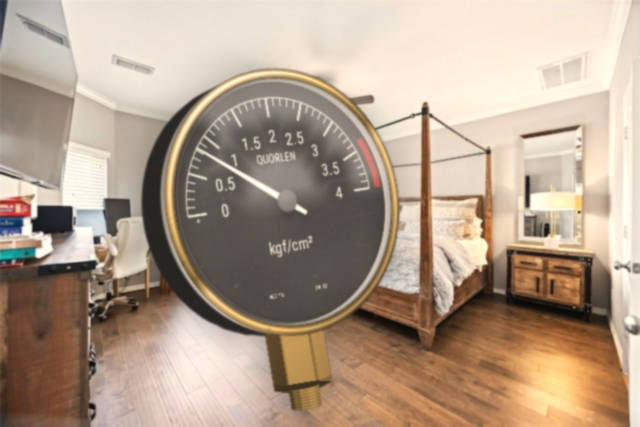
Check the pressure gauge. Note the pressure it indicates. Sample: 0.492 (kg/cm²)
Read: 0.8 (kg/cm²)
